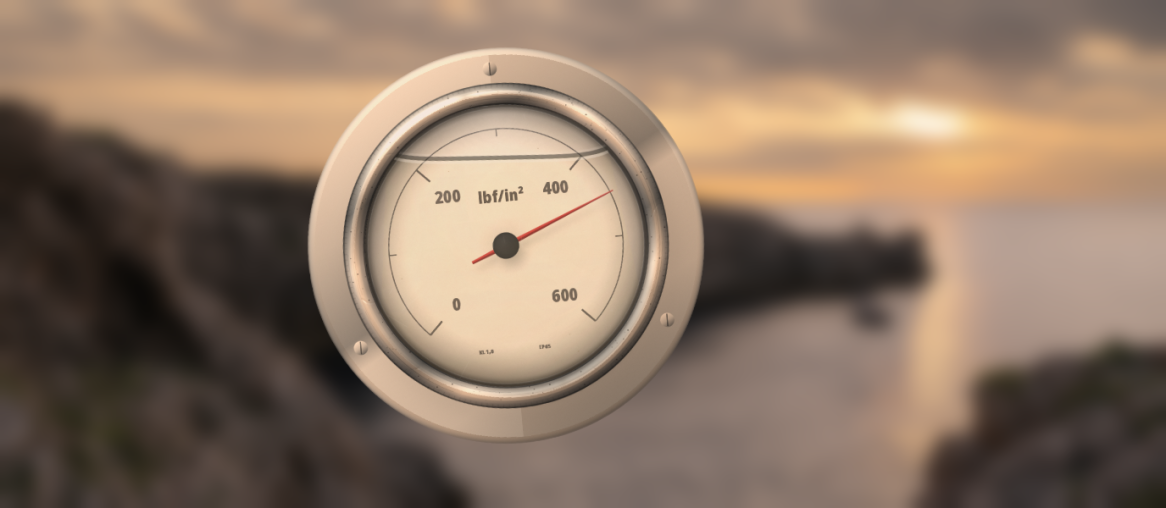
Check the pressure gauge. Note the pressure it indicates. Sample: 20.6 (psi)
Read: 450 (psi)
